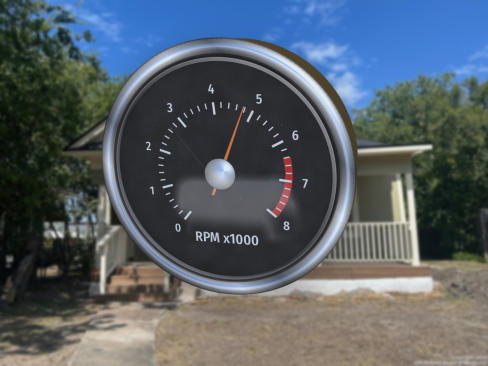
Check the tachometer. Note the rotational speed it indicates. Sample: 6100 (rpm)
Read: 4800 (rpm)
